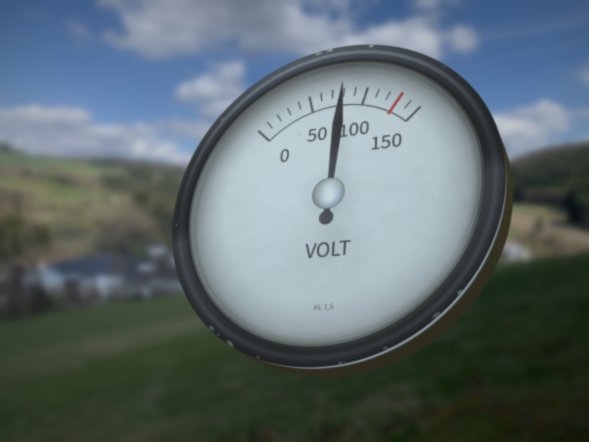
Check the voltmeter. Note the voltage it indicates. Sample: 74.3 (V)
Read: 80 (V)
